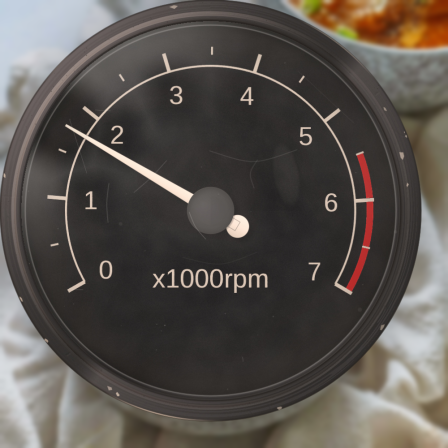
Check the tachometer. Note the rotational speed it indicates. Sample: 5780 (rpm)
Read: 1750 (rpm)
